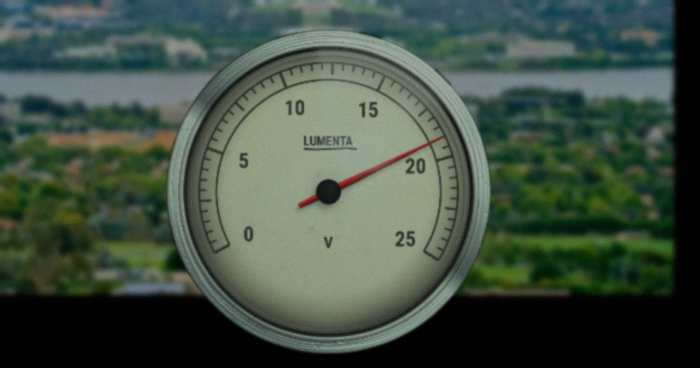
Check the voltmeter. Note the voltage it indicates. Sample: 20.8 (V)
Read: 19 (V)
